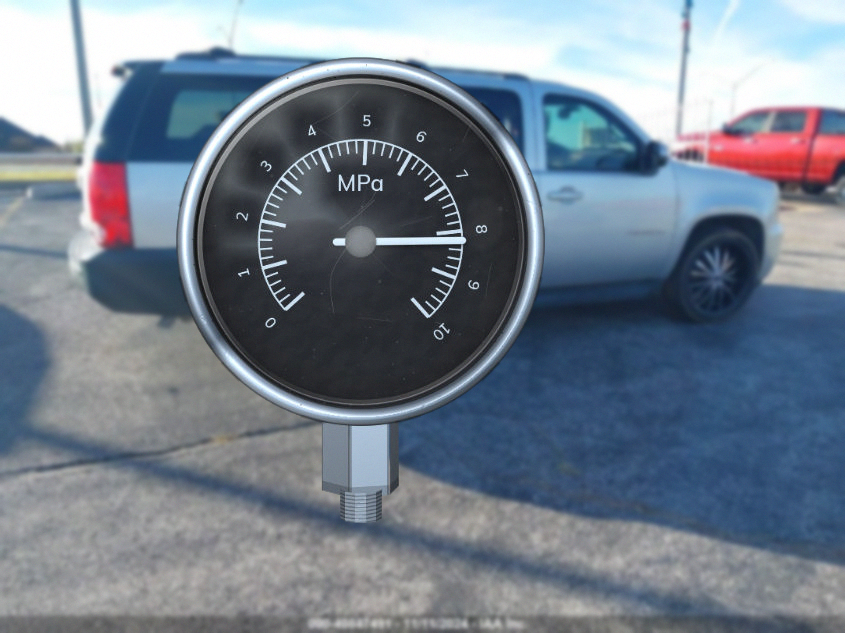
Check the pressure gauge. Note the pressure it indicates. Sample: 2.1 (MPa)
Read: 8.2 (MPa)
